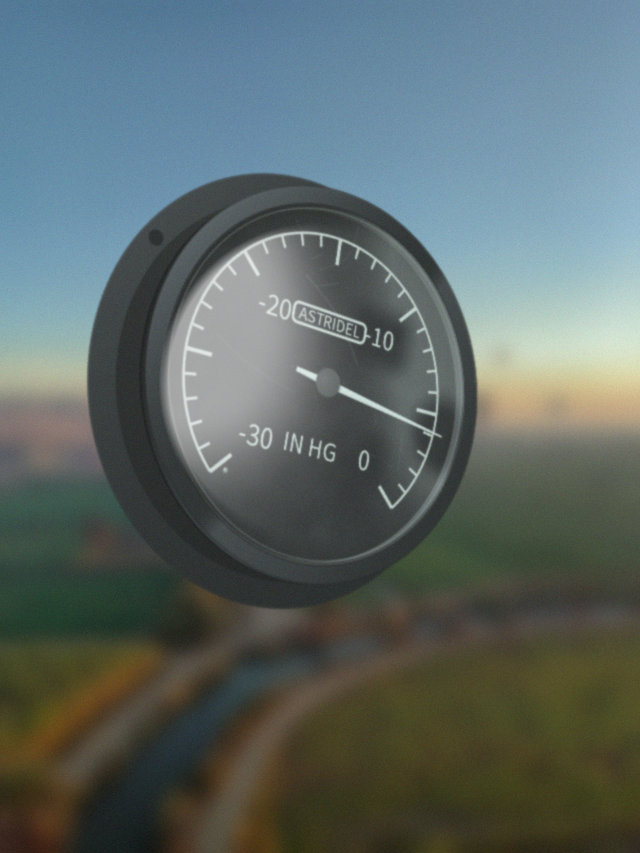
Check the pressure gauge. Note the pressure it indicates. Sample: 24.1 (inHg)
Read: -4 (inHg)
